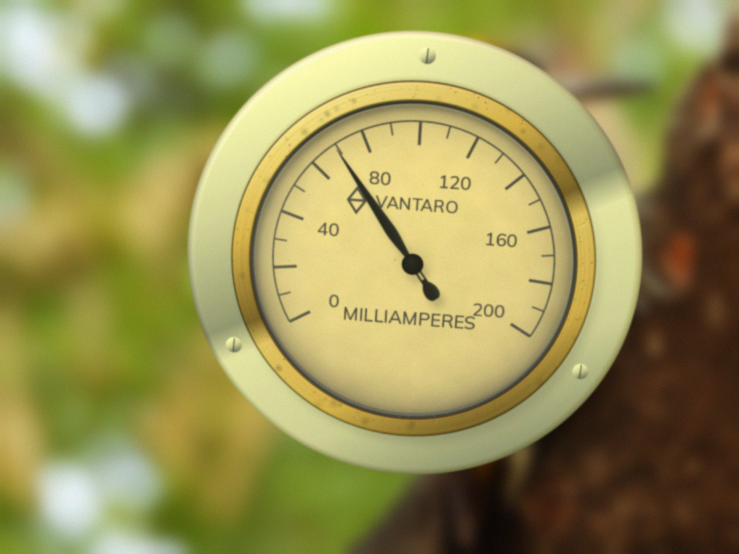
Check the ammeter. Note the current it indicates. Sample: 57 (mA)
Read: 70 (mA)
